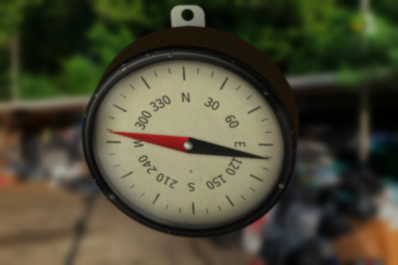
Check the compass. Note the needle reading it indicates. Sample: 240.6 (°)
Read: 280 (°)
